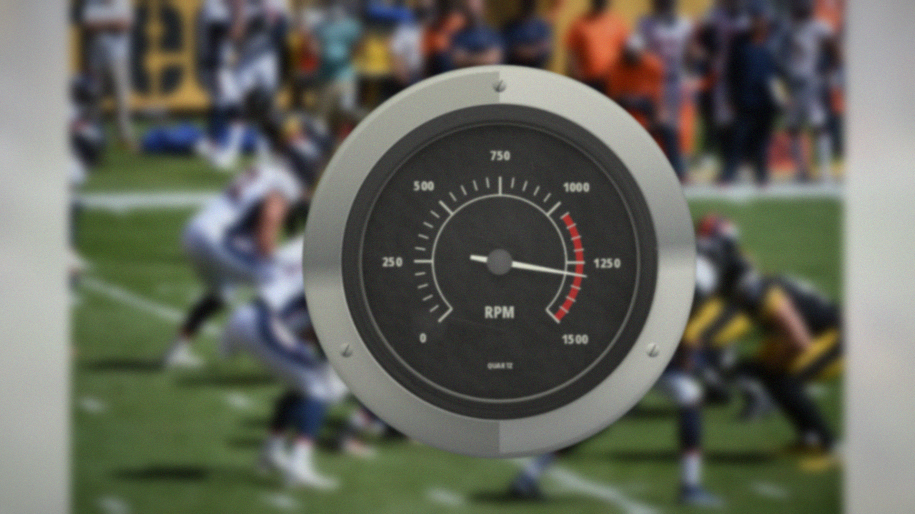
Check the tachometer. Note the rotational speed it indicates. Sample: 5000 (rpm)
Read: 1300 (rpm)
